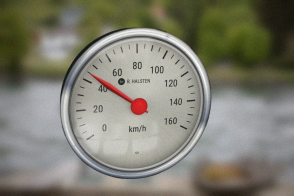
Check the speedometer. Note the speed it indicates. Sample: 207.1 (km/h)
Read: 45 (km/h)
